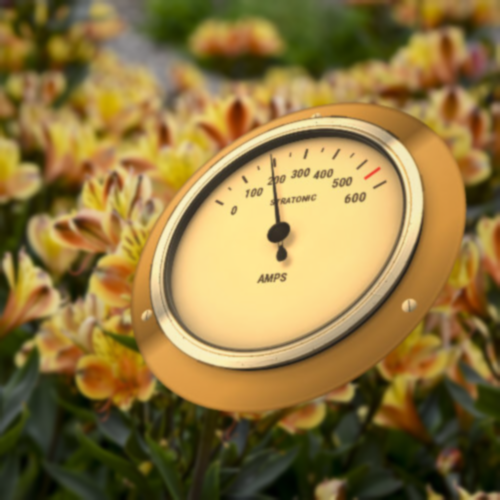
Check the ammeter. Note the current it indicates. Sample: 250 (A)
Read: 200 (A)
